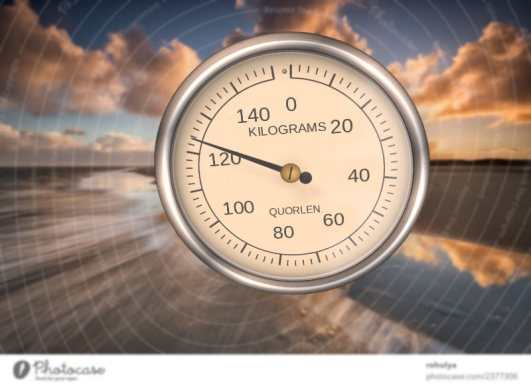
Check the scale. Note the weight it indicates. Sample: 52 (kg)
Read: 124 (kg)
